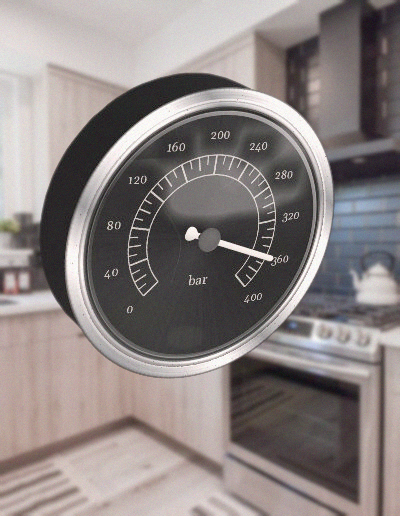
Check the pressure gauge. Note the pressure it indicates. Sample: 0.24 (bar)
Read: 360 (bar)
